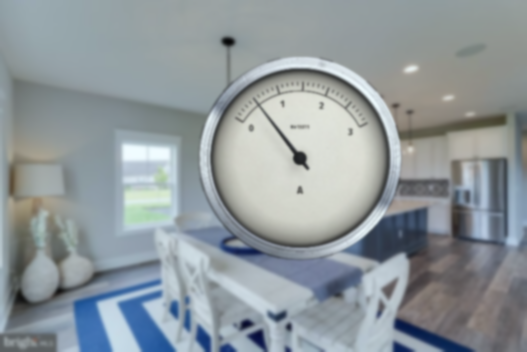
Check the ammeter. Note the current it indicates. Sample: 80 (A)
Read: 0.5 (A)
